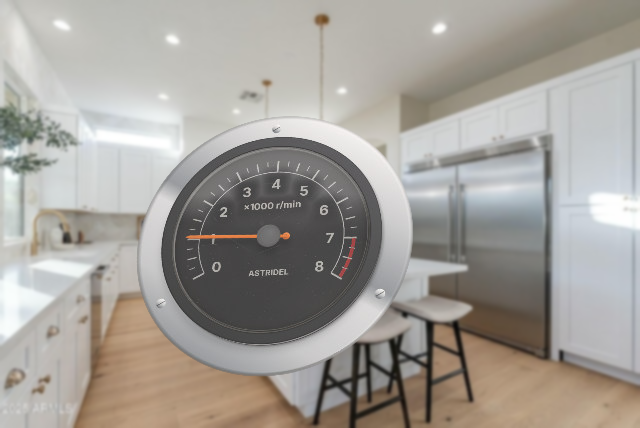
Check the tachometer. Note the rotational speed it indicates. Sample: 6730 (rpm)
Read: 1000 (rpm)
